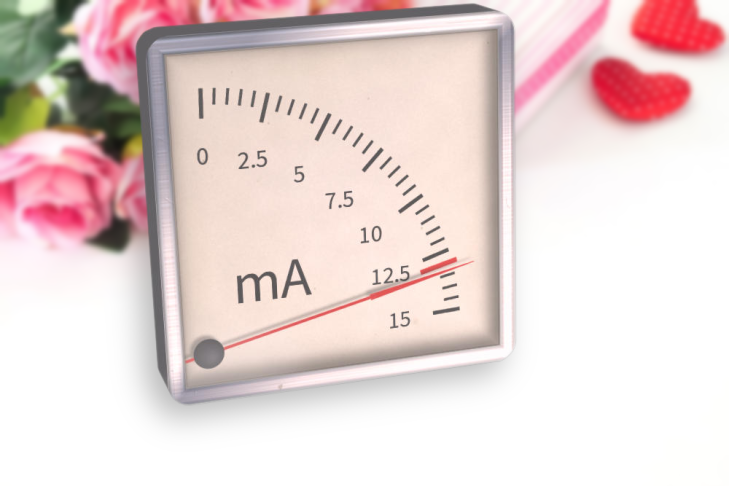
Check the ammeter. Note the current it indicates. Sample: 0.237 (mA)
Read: 13.25 (mA)
